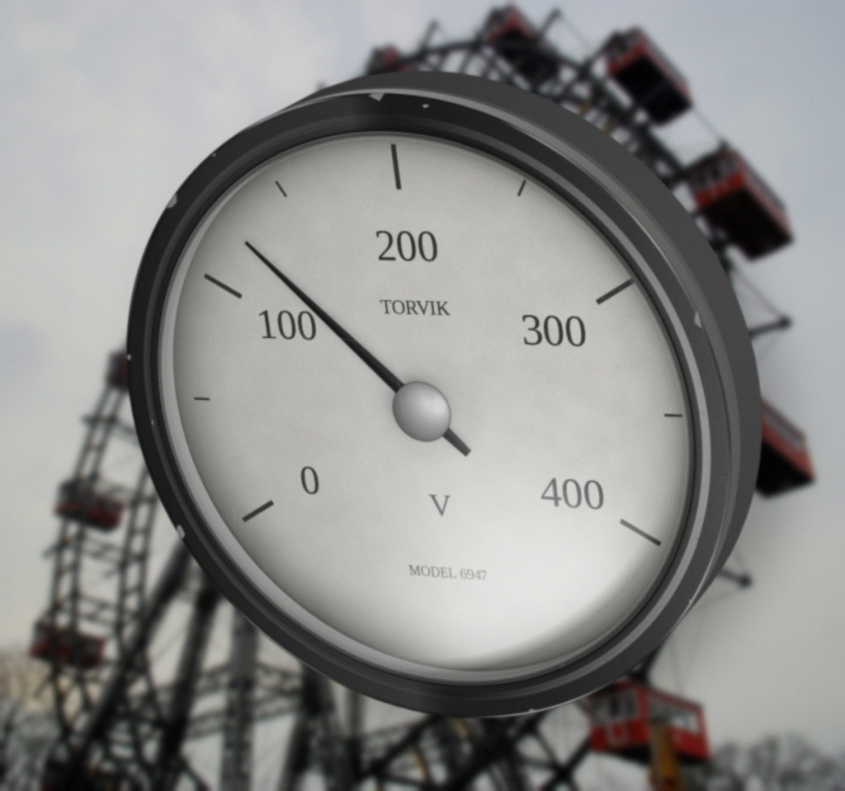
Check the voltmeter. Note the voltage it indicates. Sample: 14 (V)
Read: 125 (V)
